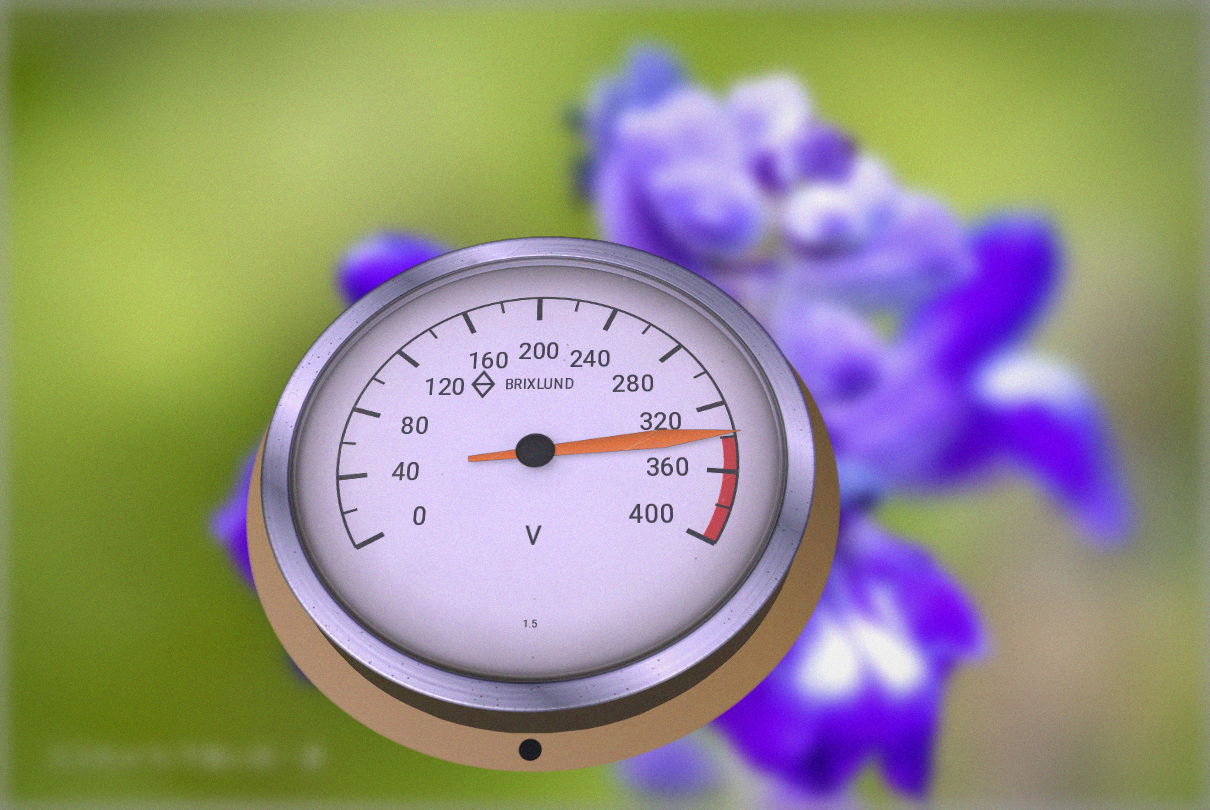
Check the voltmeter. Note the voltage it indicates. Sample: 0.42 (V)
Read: 340 (V)
